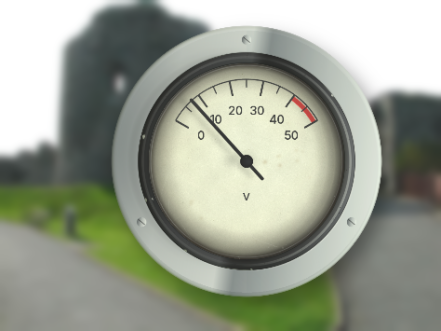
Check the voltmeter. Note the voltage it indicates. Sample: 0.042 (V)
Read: 7.5 (V)
